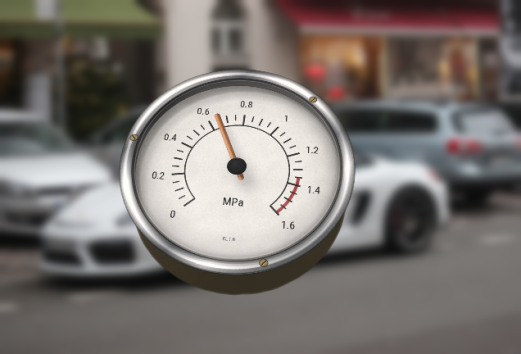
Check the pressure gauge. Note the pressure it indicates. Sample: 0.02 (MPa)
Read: 0.65 (MPa)
